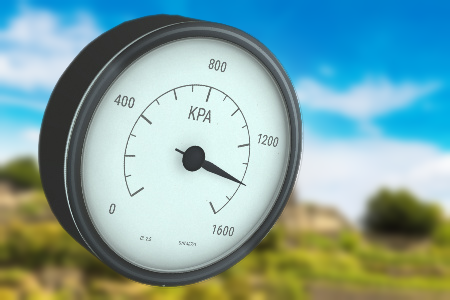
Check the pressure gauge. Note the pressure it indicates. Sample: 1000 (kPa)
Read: 1400 (kPa)
